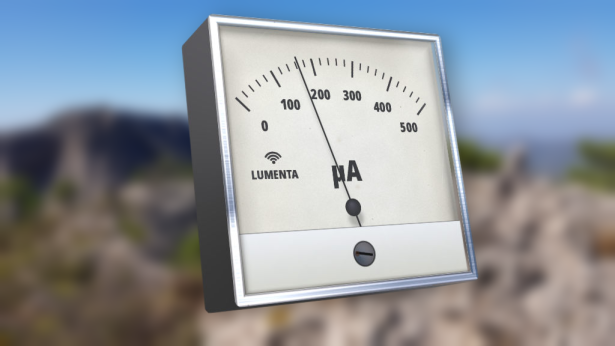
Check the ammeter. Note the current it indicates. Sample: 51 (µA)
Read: 160 (µA)
